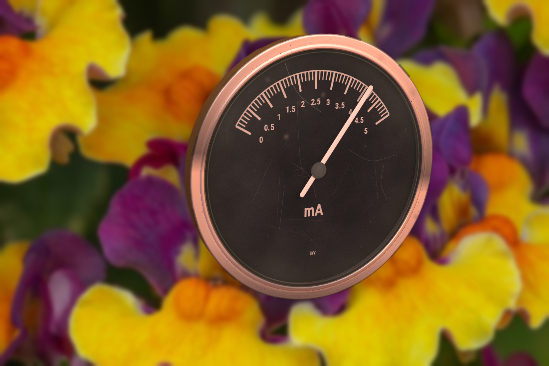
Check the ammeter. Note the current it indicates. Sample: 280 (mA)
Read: 4 (mA)
